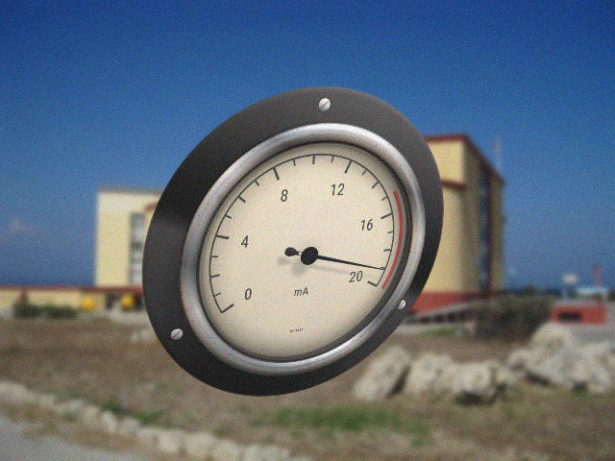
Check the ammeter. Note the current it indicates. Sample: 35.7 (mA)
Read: 19 (mA)
